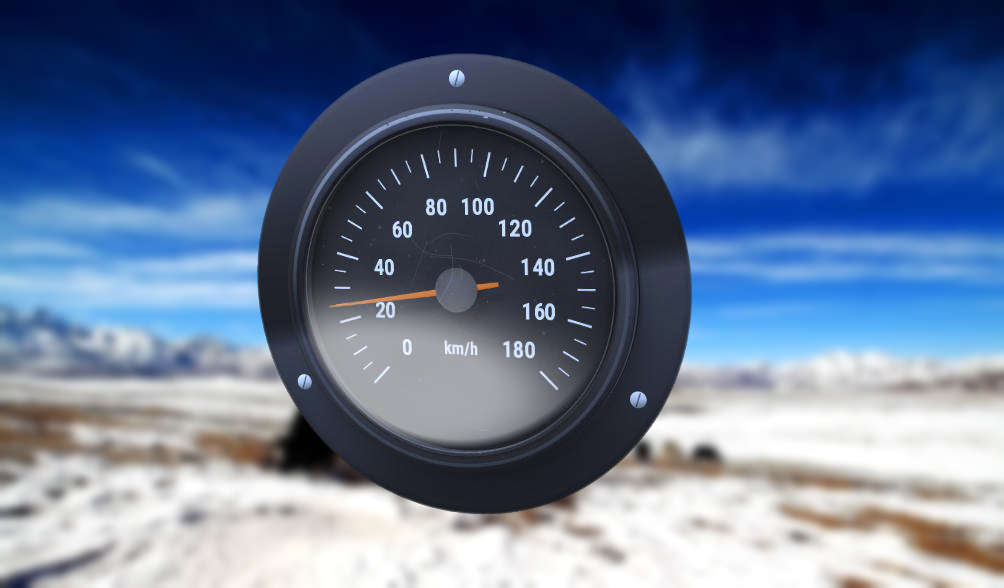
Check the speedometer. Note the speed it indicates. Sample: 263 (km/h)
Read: 25 (km/h)
